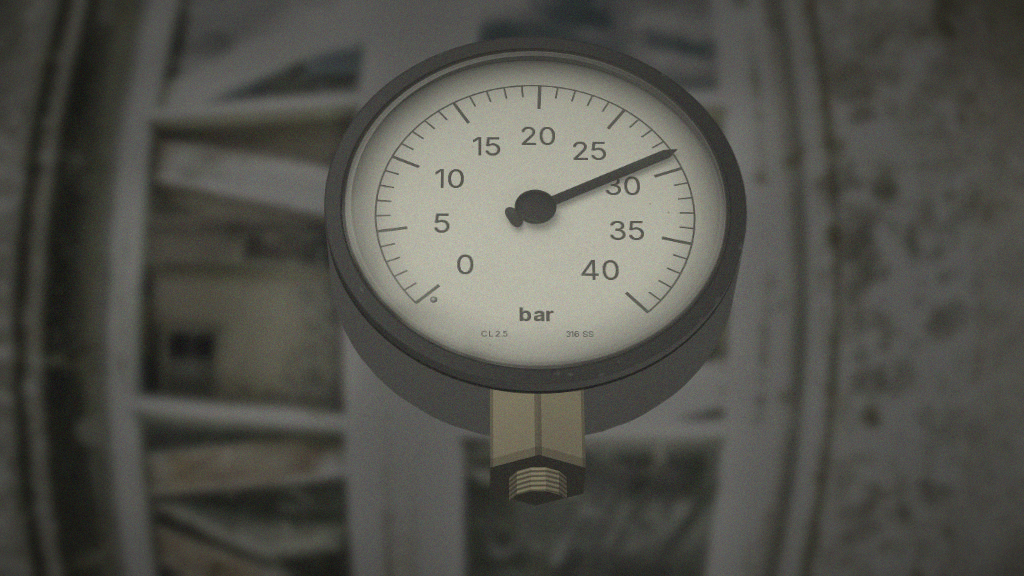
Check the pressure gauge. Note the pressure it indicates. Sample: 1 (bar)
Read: 29 (bar)
